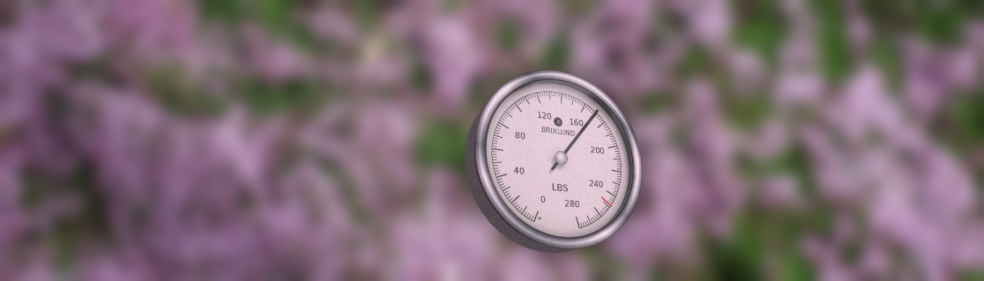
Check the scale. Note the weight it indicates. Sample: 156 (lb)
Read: 170 (lb)
